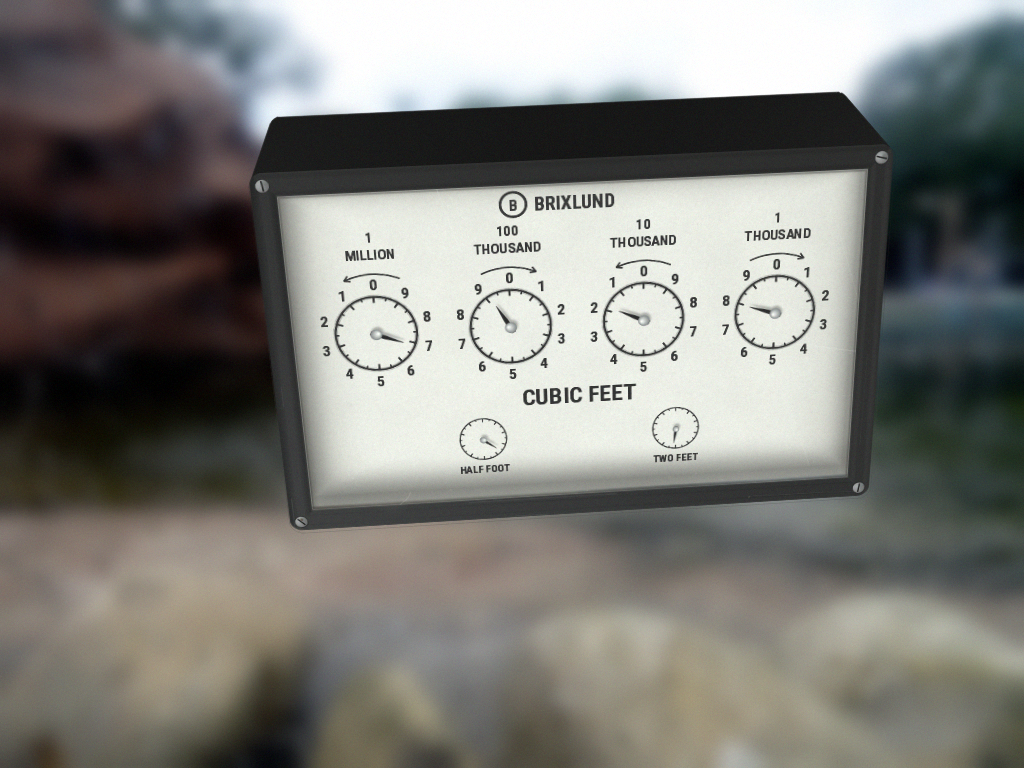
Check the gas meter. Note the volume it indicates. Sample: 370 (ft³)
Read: 691800 (ft³)
